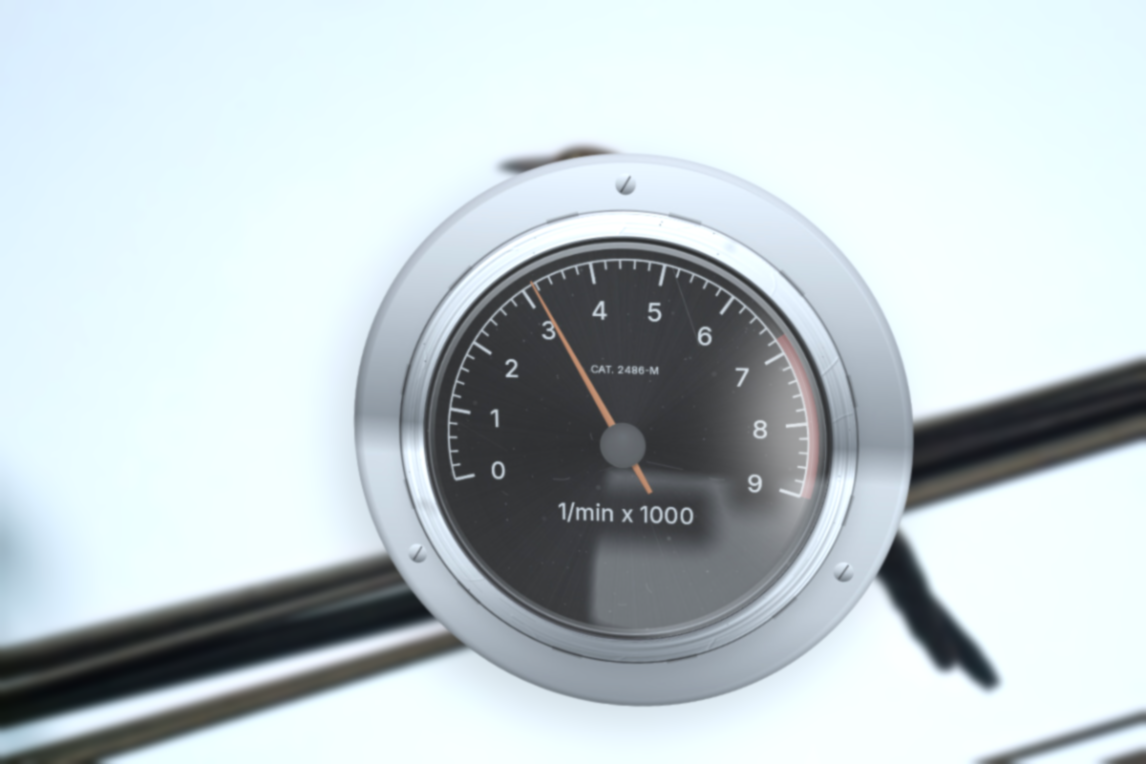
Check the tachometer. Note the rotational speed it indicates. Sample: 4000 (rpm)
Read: 3200 (rpm)
